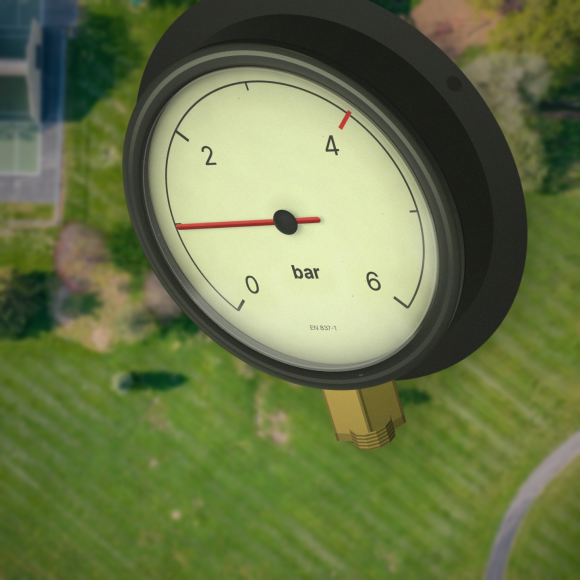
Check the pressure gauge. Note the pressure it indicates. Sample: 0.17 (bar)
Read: 1 (bar)
